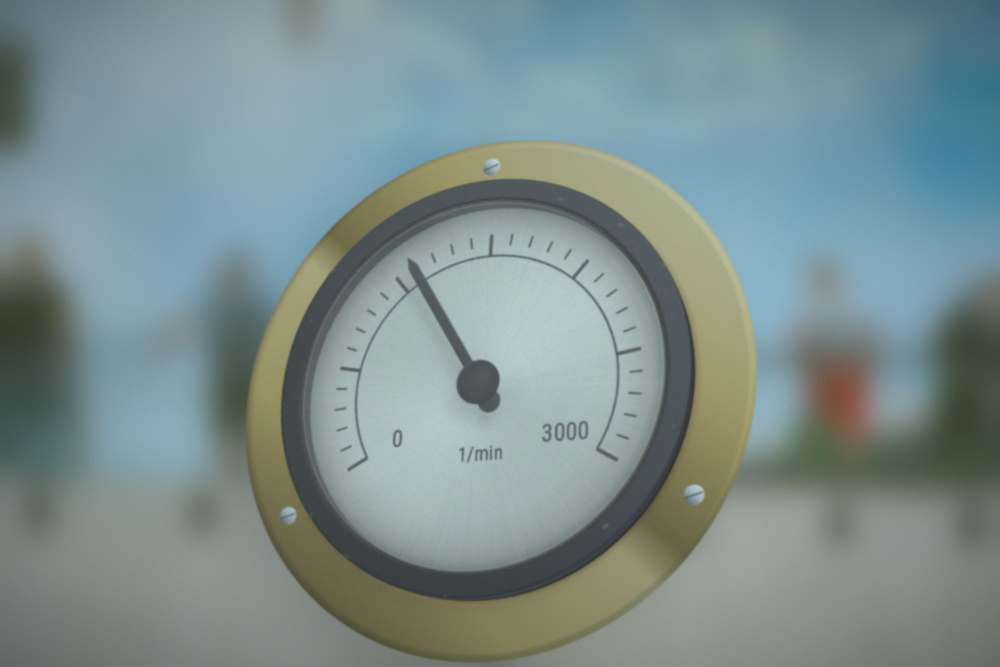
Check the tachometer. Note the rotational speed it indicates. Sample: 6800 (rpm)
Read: 1100 (rpm)
